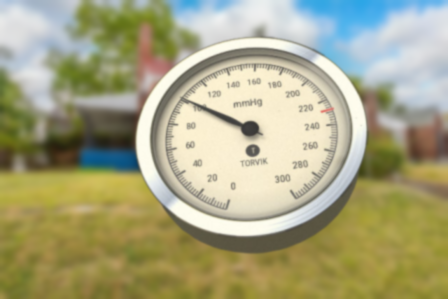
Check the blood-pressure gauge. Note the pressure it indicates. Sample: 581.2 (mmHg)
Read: 100 (mmHg)
